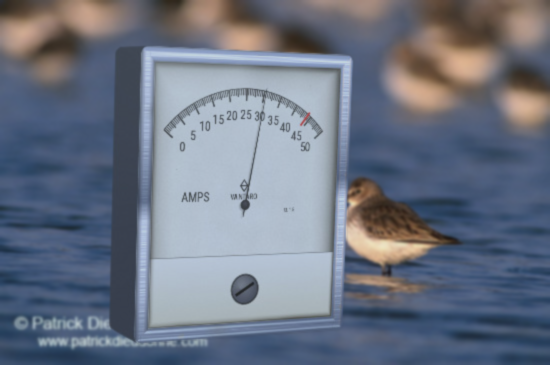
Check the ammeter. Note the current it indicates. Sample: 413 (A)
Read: 30 (A)
